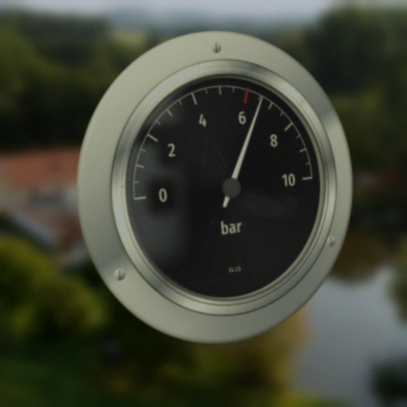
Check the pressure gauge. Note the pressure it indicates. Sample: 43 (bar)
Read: 6.5 (bar)
